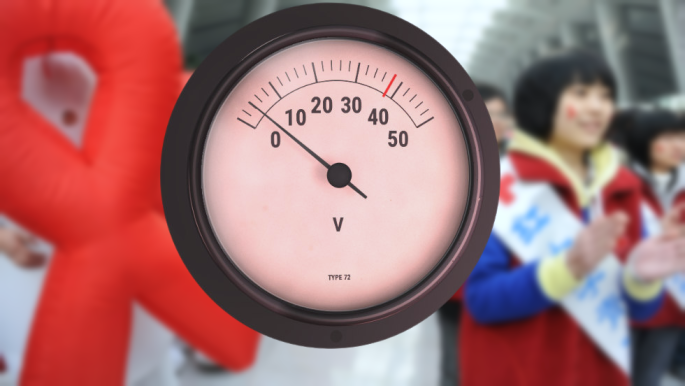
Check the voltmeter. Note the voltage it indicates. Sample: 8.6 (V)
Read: 4 (V)
